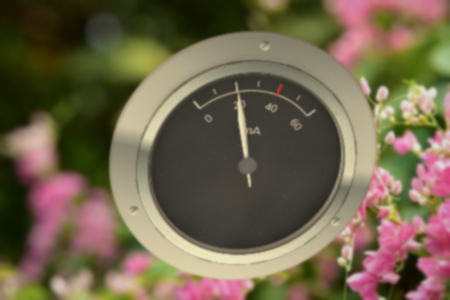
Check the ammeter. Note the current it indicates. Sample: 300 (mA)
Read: 20 (mA)
